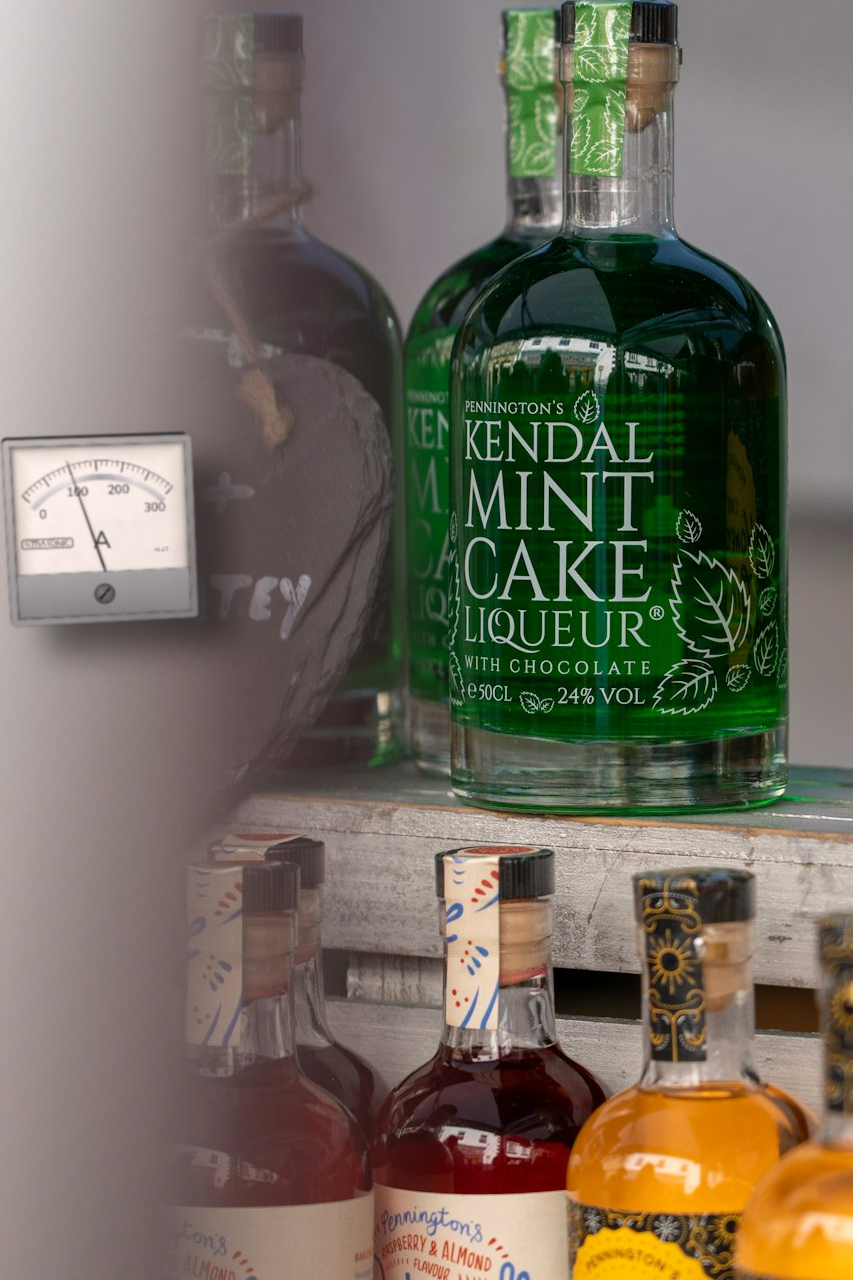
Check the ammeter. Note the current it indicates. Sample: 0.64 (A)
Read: 100 (A)
